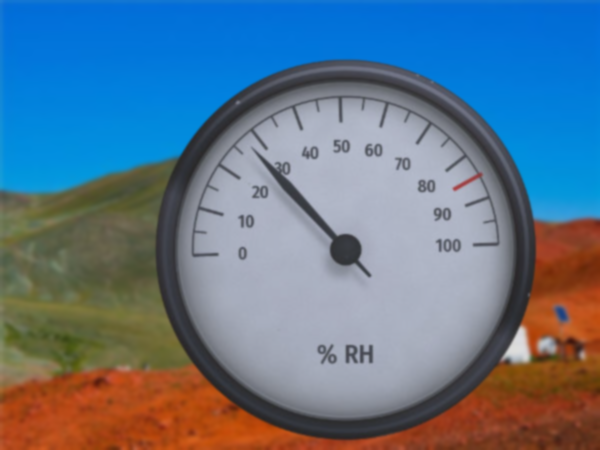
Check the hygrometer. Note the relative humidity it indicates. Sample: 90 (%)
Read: 27.5 (%)
